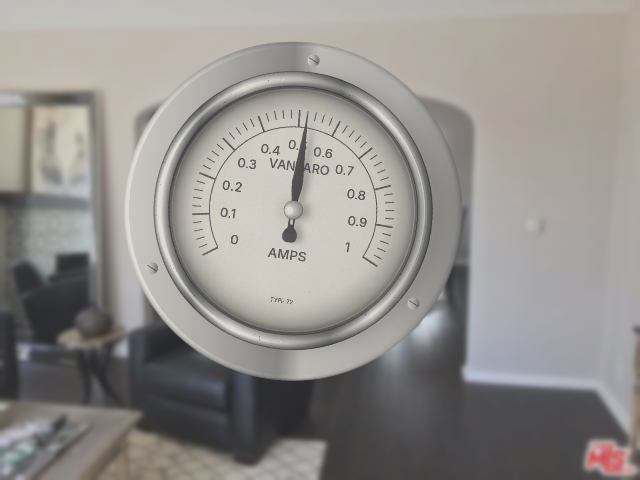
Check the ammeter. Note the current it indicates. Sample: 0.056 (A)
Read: 0.52 (A)
